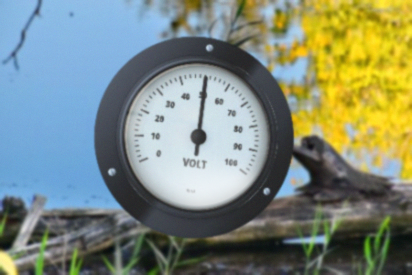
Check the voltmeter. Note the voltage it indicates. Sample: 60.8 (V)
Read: 50 (V)
